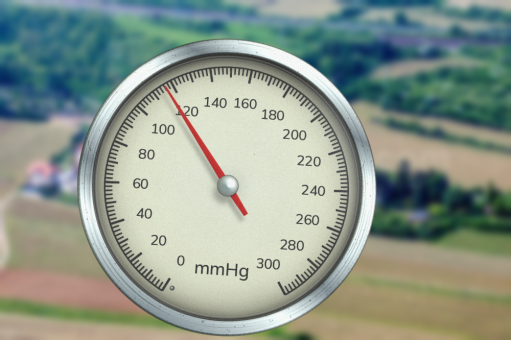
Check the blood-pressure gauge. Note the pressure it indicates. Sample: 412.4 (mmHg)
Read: 116 (mmHg)
